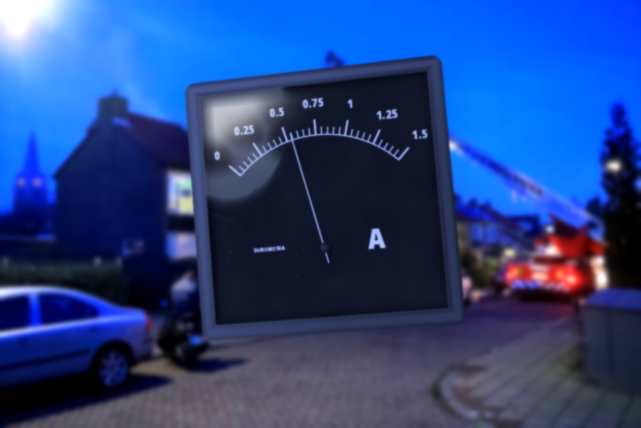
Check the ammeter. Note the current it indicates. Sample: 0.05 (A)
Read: 0.55 (A)
